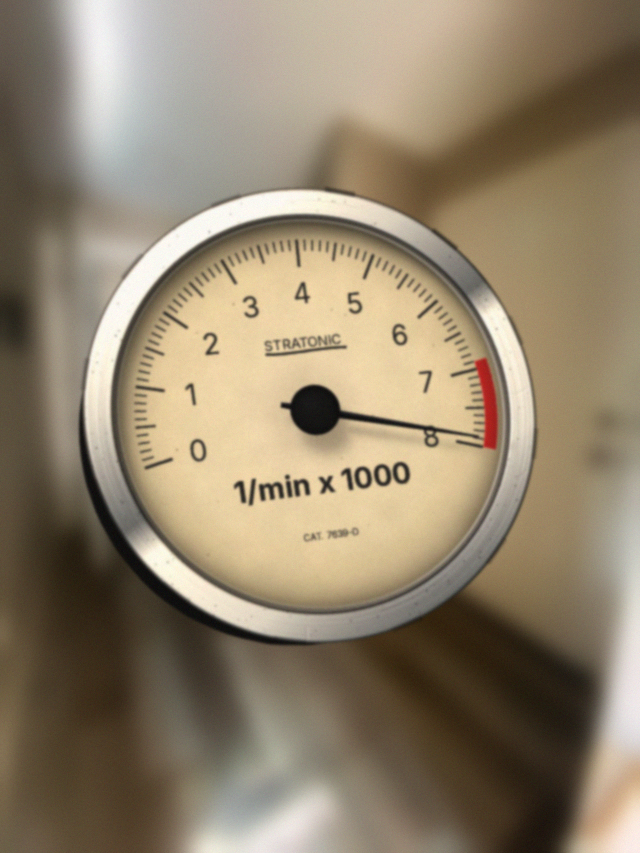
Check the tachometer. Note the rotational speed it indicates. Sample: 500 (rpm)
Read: 7900 (rpm)
